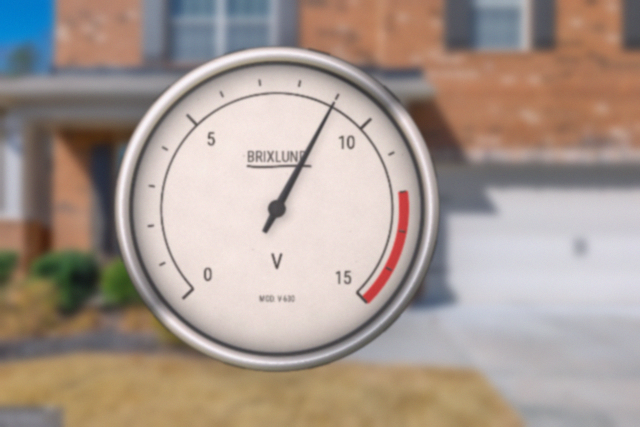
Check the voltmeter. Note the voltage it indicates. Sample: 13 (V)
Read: 9 (V)
